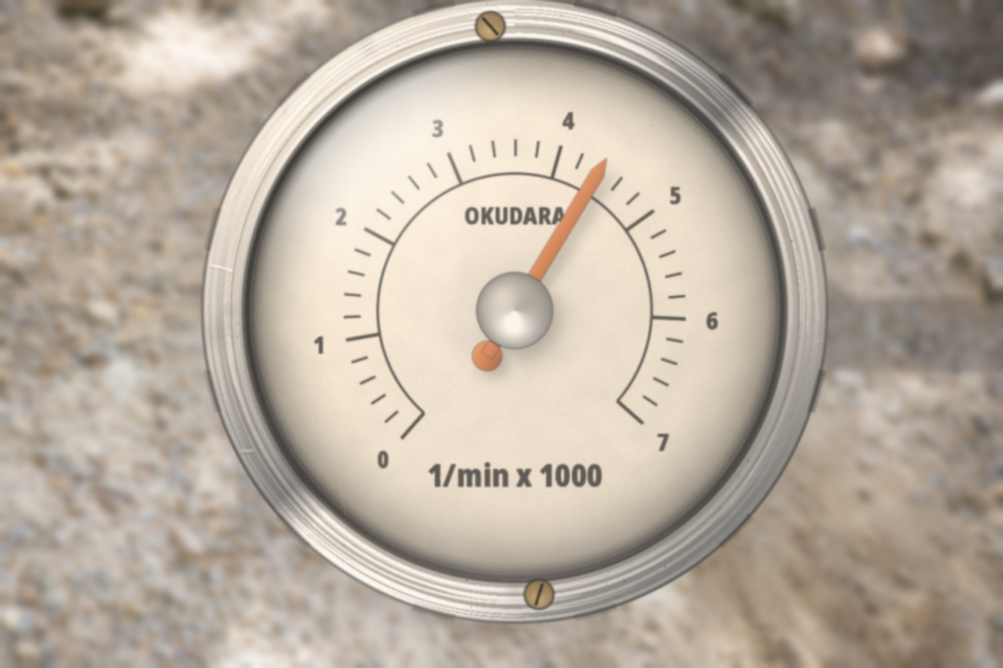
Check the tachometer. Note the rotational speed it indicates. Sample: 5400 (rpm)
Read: 4400 (rpm)
